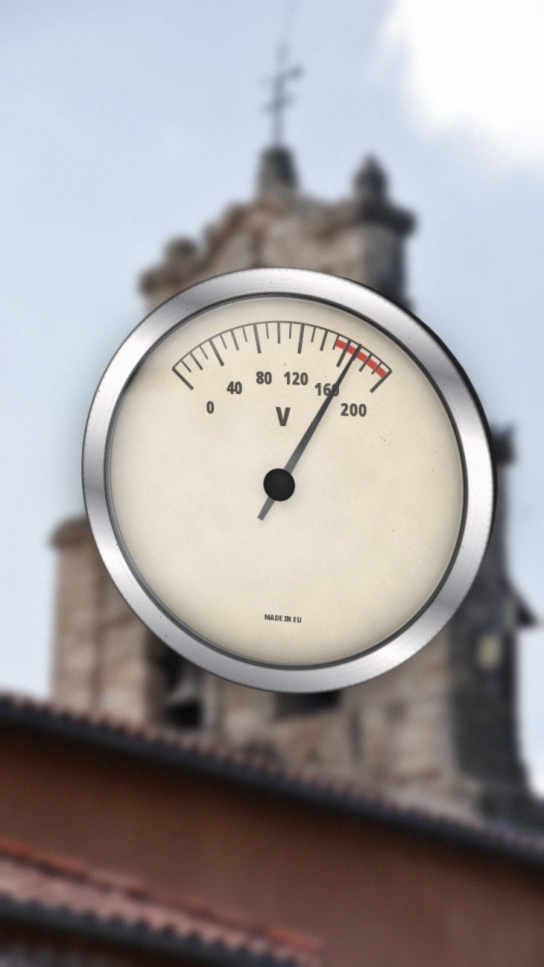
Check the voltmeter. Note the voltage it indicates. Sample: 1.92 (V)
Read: 170 (V)
